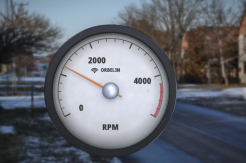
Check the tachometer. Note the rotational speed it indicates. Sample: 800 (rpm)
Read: 1200 (rpm)
